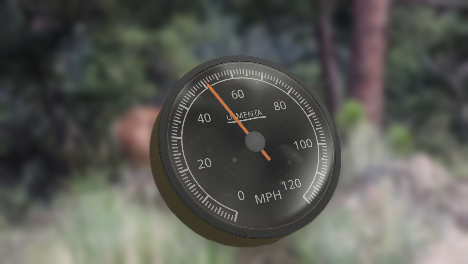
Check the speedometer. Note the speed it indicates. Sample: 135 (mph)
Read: 50 (mph)
